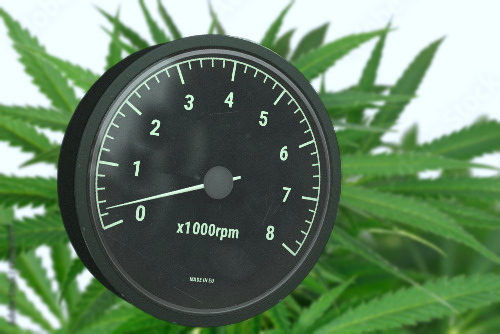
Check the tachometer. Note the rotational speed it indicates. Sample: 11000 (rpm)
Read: 300 (rpm)
